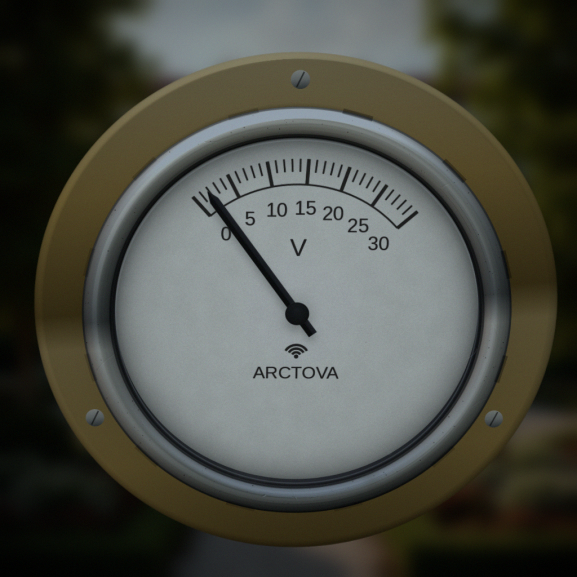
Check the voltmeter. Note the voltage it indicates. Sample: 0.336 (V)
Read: 2 (V)
